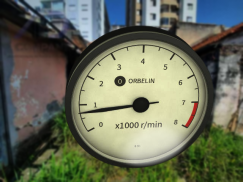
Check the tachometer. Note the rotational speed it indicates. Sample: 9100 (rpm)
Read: 750 (rpm)
